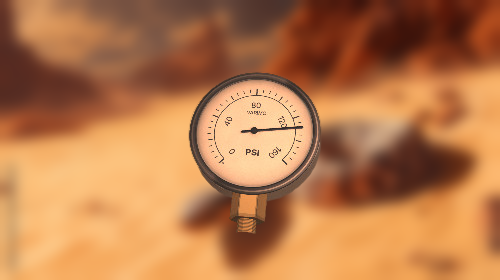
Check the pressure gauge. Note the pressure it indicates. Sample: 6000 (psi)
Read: 130 (psi)
